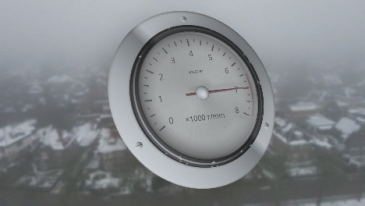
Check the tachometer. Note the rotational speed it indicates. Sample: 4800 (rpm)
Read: 7000 (rpm)
